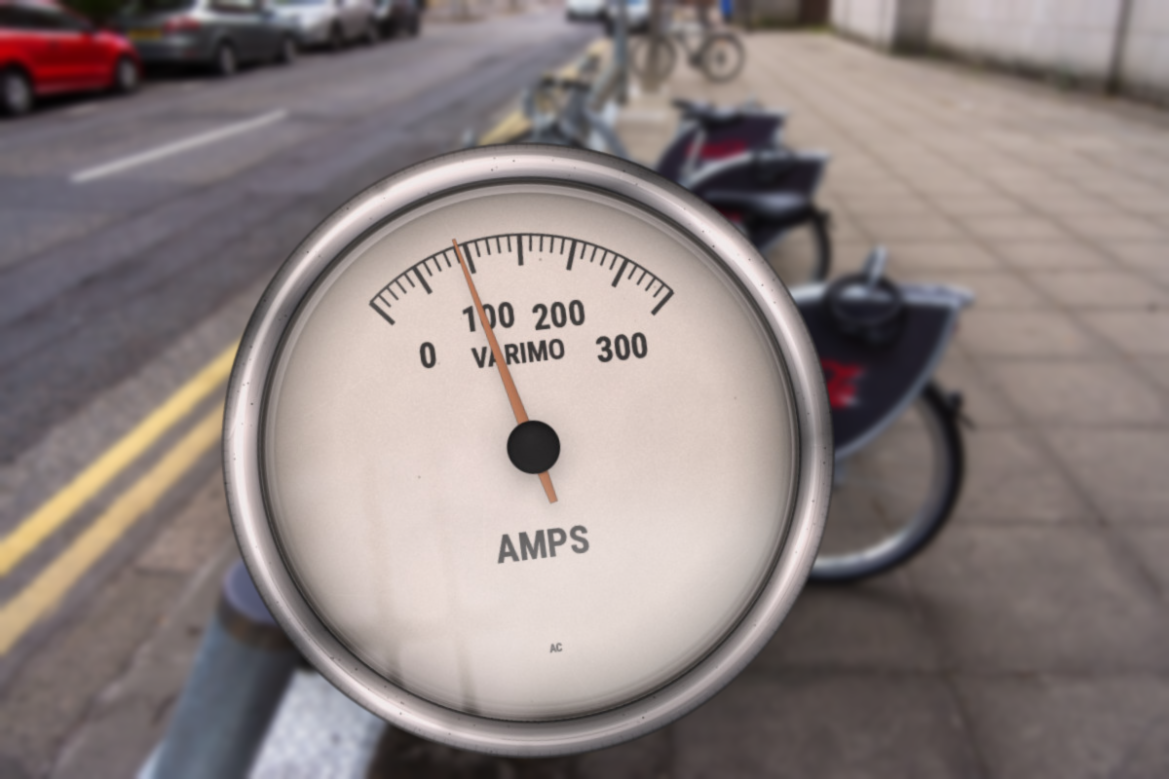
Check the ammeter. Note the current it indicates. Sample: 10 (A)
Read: 90 (A)
